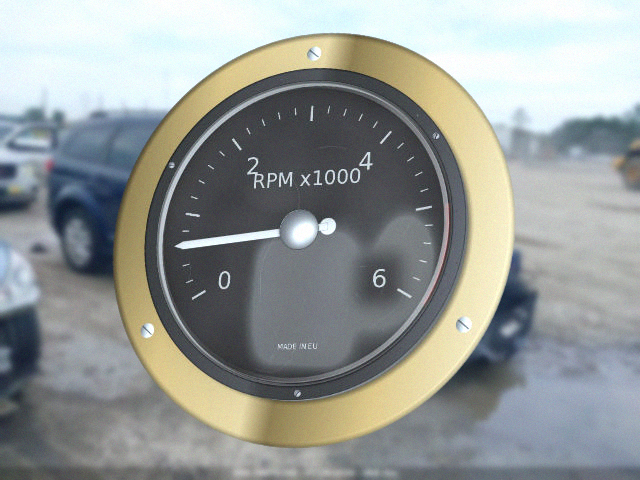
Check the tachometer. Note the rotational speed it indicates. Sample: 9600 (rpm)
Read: 600 (rpm)
